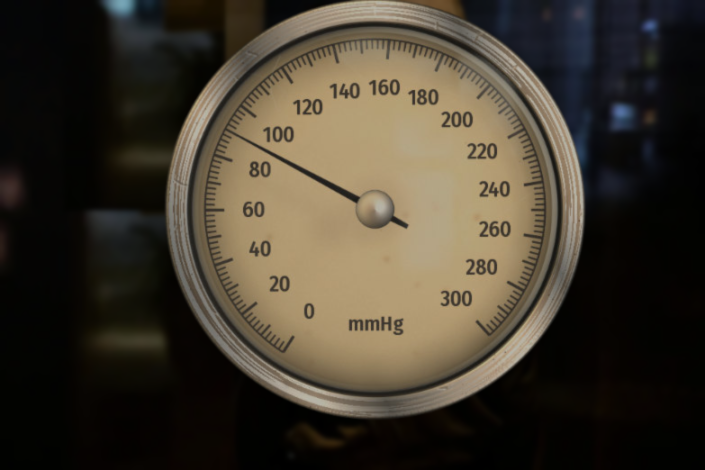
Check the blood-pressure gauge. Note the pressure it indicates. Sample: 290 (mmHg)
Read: 90 (mmHg)
